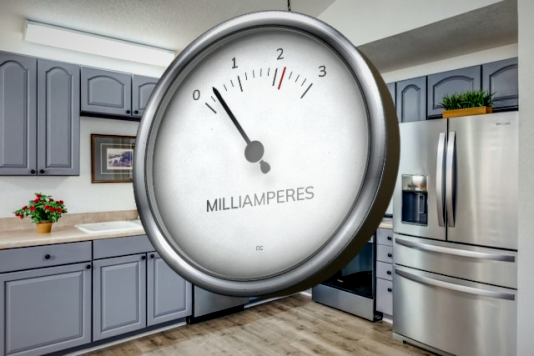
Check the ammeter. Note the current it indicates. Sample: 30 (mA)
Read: 0.4 (mA)
